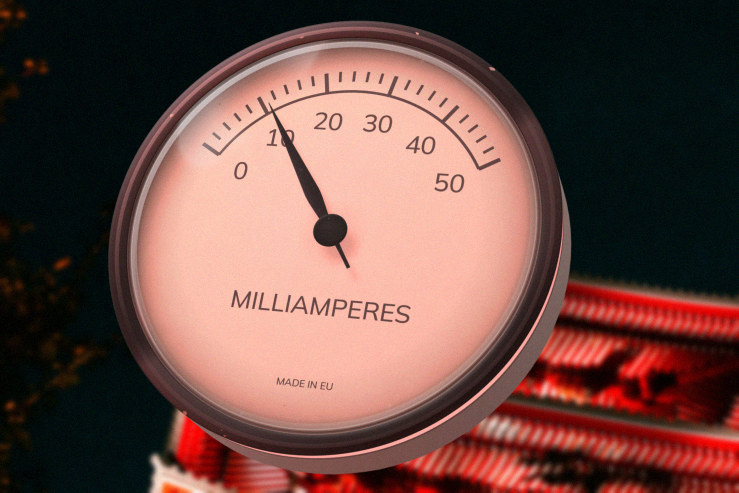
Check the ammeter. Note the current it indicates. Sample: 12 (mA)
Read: 11 (mA)
